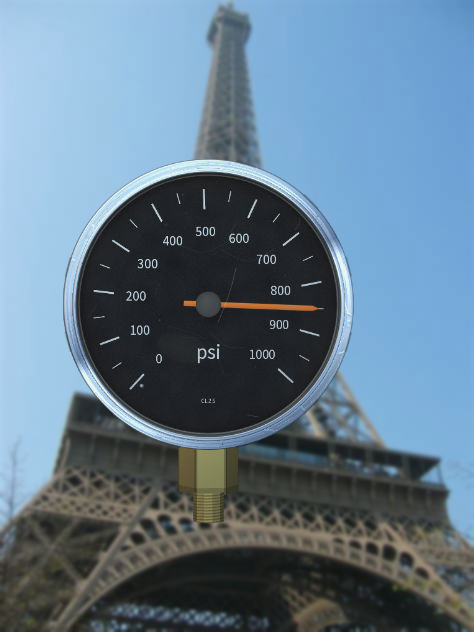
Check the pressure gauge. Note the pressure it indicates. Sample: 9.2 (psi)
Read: 850 (psi)
